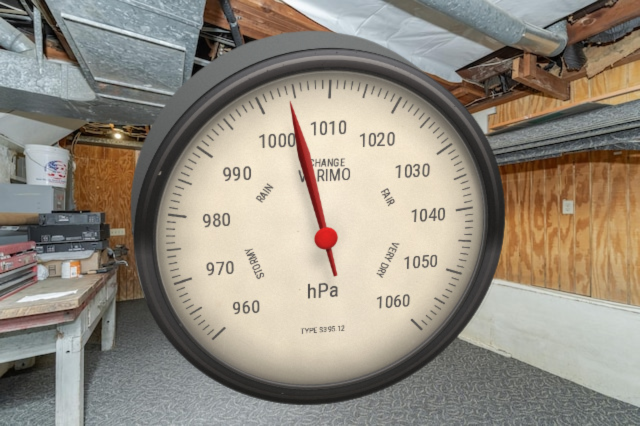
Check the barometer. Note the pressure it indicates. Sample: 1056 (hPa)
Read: 1004 (hPa)
